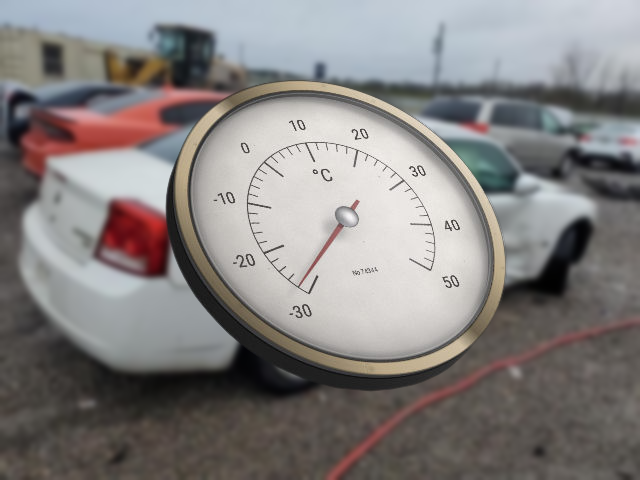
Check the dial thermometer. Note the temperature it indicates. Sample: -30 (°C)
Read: -28 (°C)
